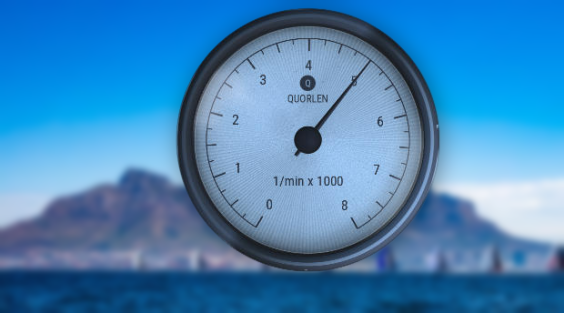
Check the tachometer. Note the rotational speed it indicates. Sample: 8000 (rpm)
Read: 5000 (rpm)
